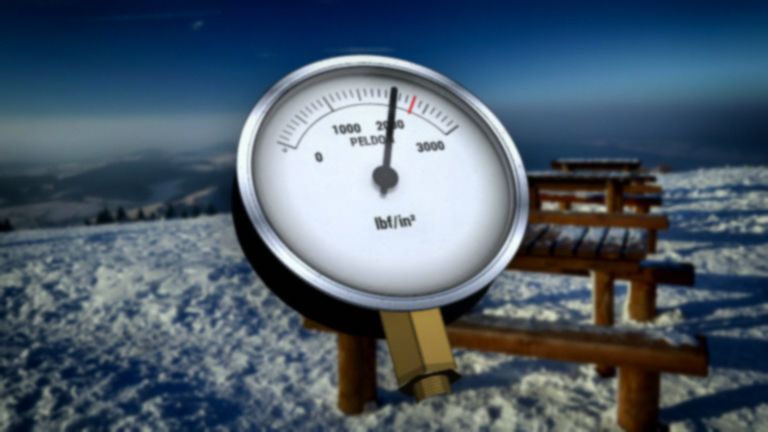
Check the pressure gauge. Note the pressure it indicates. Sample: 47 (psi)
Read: 2000 (psi)
